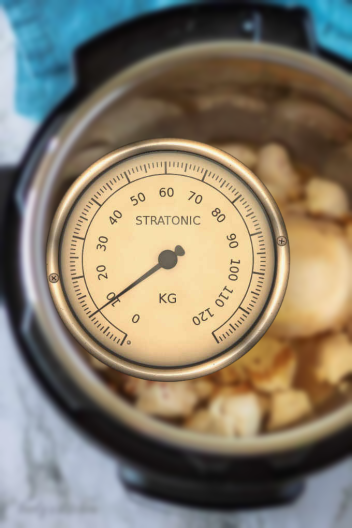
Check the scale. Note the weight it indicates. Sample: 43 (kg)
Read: 10 (kg)
